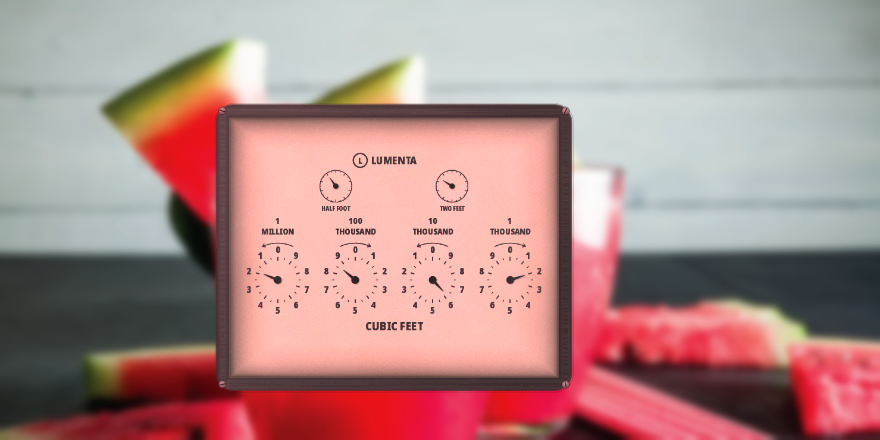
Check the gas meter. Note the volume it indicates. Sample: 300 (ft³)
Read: 186200 (ft³)
